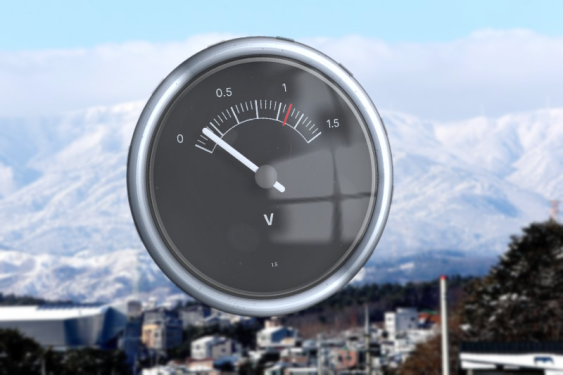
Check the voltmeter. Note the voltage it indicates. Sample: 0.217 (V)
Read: 0.15 (V)
